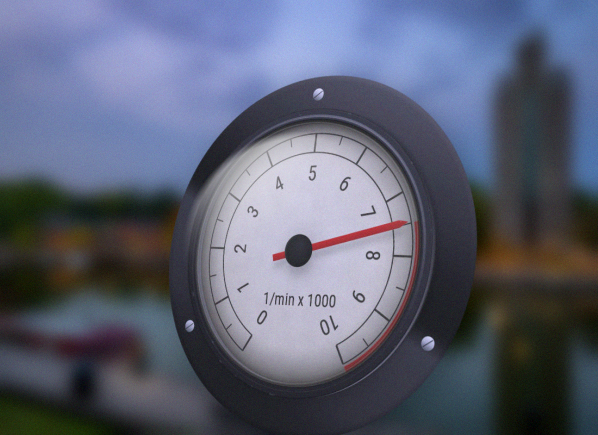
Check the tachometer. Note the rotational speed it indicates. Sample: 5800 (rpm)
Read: 7500 (rpm)
